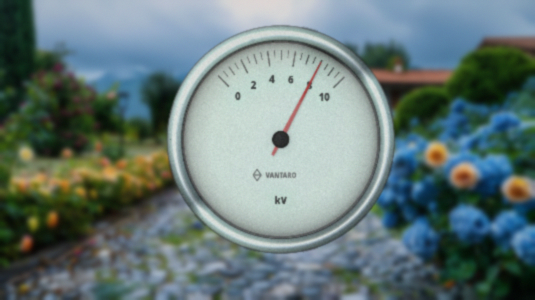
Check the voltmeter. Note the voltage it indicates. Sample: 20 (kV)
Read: 8 (kV)
